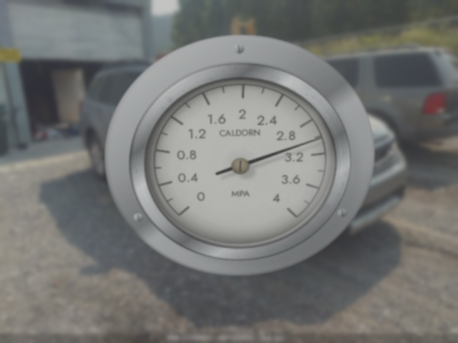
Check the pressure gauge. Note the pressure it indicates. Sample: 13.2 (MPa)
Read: 3 (MPa)
